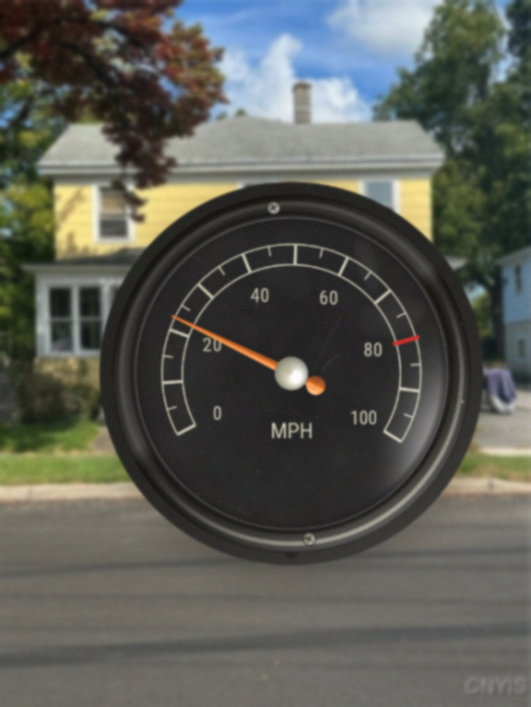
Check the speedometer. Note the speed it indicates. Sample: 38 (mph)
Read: 22.5 (mph)
